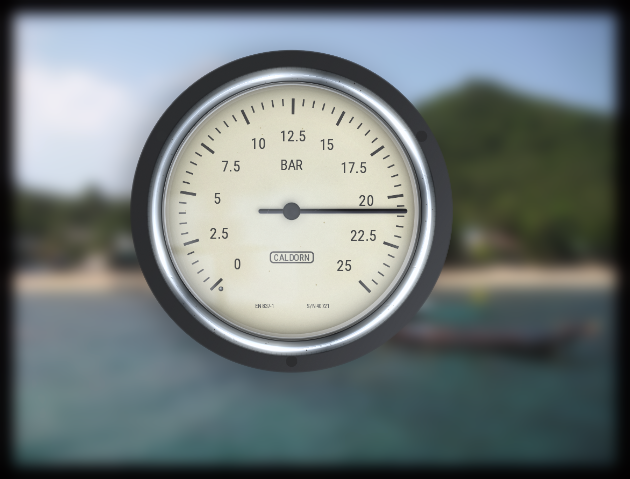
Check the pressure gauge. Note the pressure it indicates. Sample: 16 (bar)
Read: 20.75 (bar)
